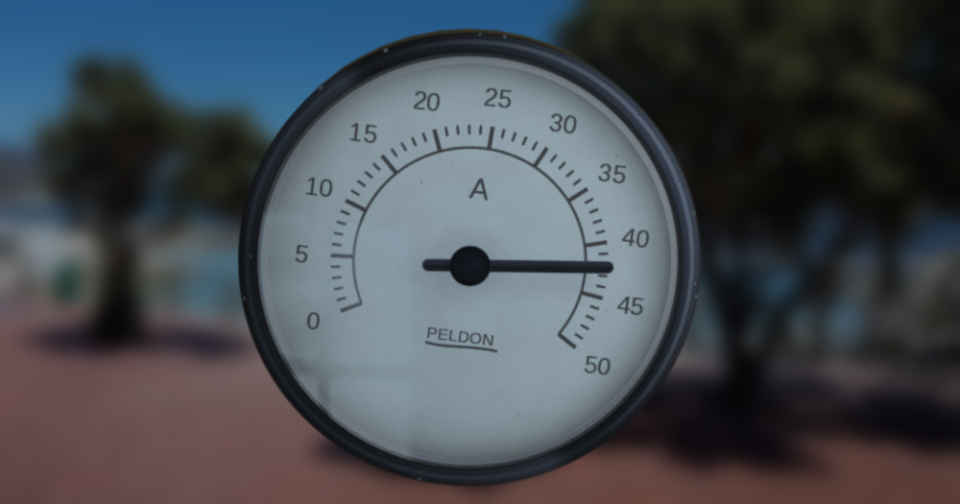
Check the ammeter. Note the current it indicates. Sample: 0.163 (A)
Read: 42 (A)
